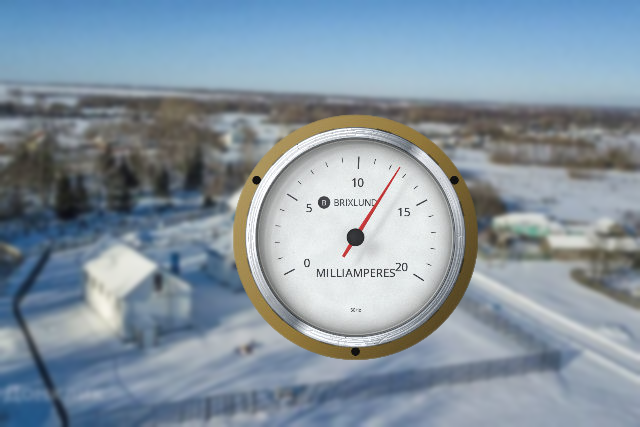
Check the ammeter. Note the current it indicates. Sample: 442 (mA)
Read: 12.5 (mA)
